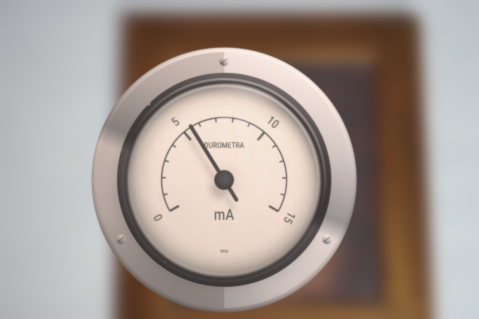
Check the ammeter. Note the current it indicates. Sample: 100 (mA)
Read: 5.5 (mA)
